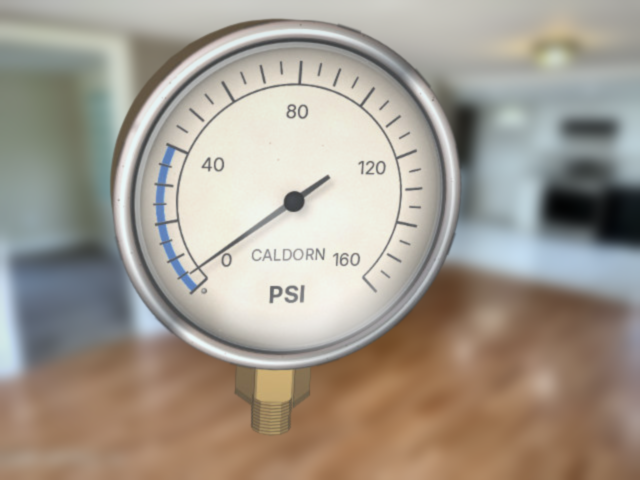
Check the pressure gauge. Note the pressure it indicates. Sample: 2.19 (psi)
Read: 5 (psi)
